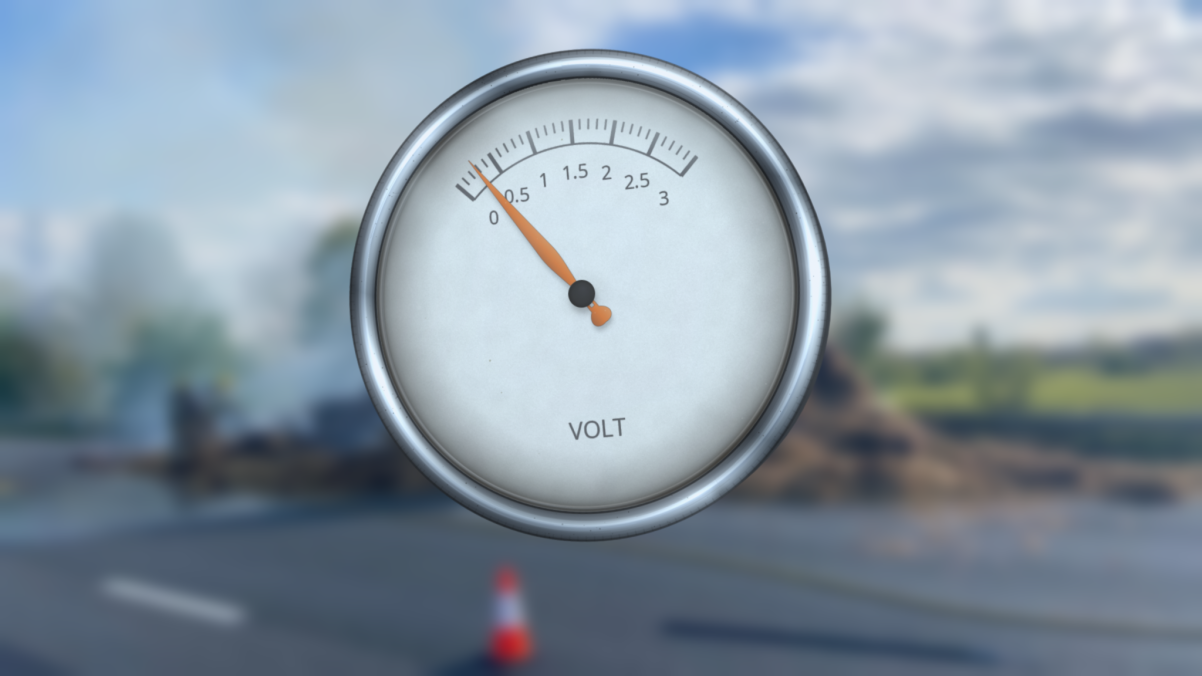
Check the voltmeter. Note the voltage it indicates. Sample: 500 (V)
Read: 0.3 (V)
